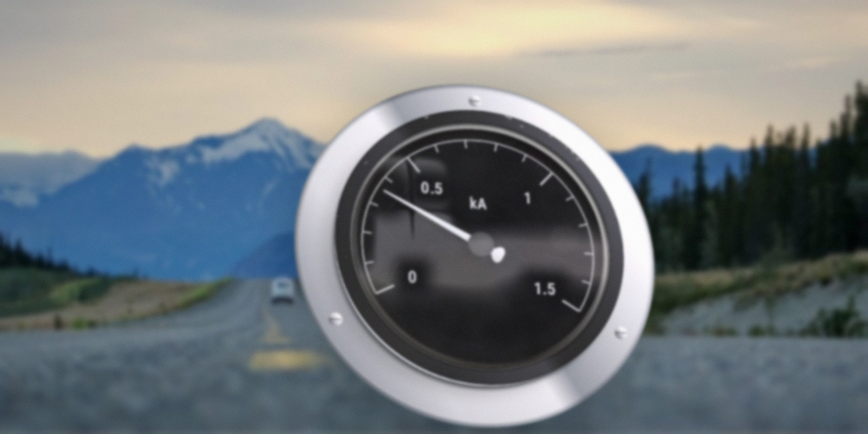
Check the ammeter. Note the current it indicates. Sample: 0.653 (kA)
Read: 0.35 (kA)
